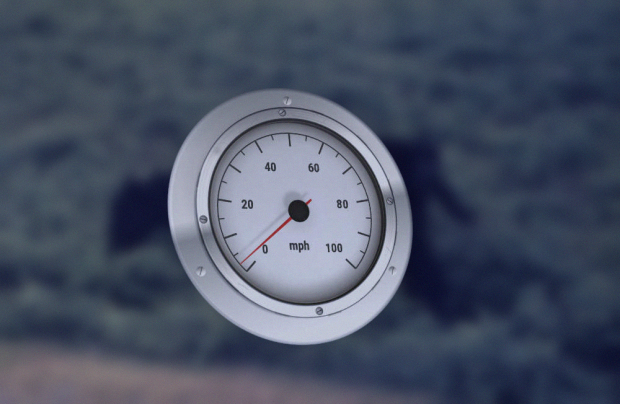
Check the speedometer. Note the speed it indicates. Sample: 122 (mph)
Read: 2.5 (mph)
